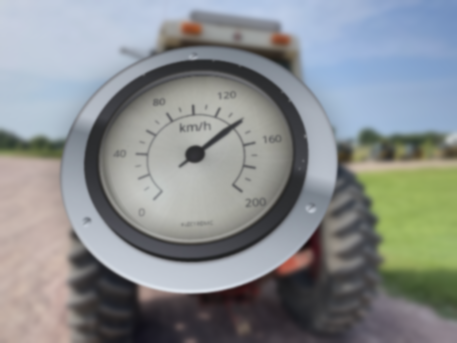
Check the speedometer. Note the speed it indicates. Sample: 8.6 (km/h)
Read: 140 (km/h)
